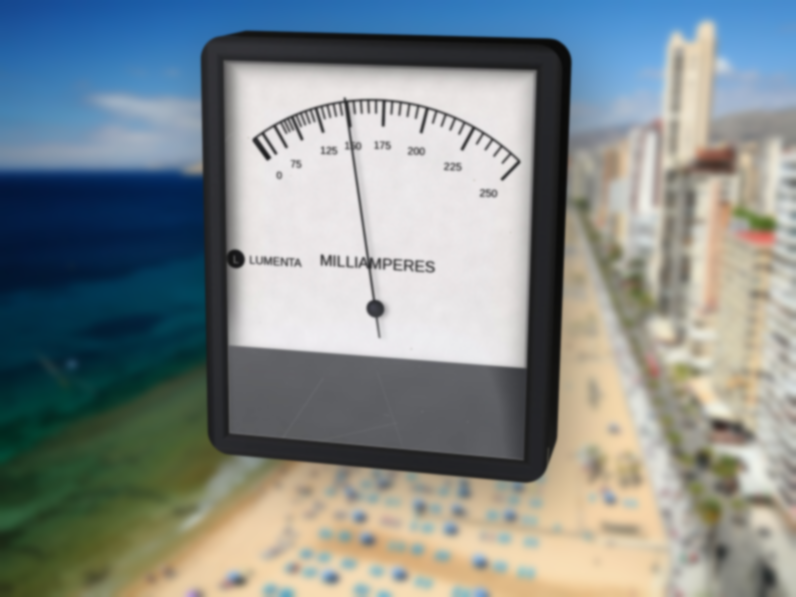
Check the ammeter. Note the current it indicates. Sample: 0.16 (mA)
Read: 150 (mA)
